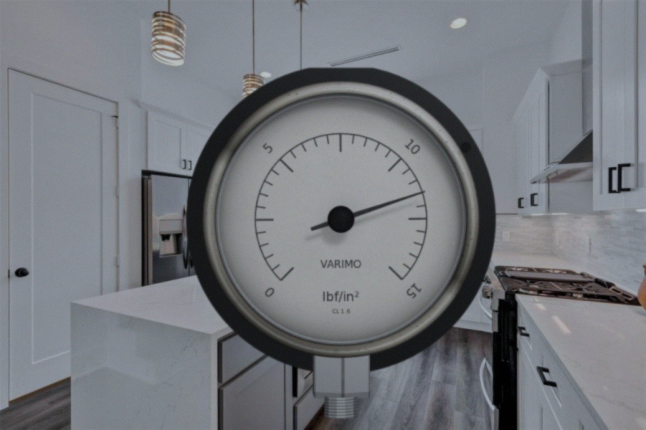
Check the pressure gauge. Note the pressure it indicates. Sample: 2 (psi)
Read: 11.5 (psi)
